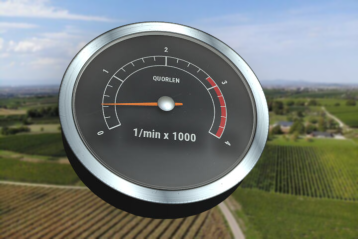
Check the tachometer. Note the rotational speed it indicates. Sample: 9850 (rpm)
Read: 400 (rpm)
